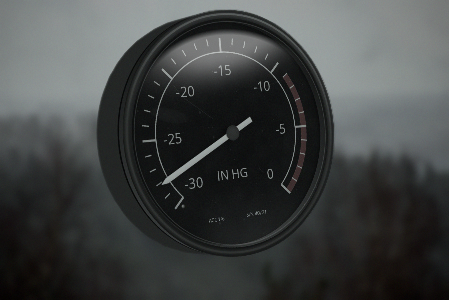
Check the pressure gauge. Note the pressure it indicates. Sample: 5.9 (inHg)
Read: -28 (inHg)
